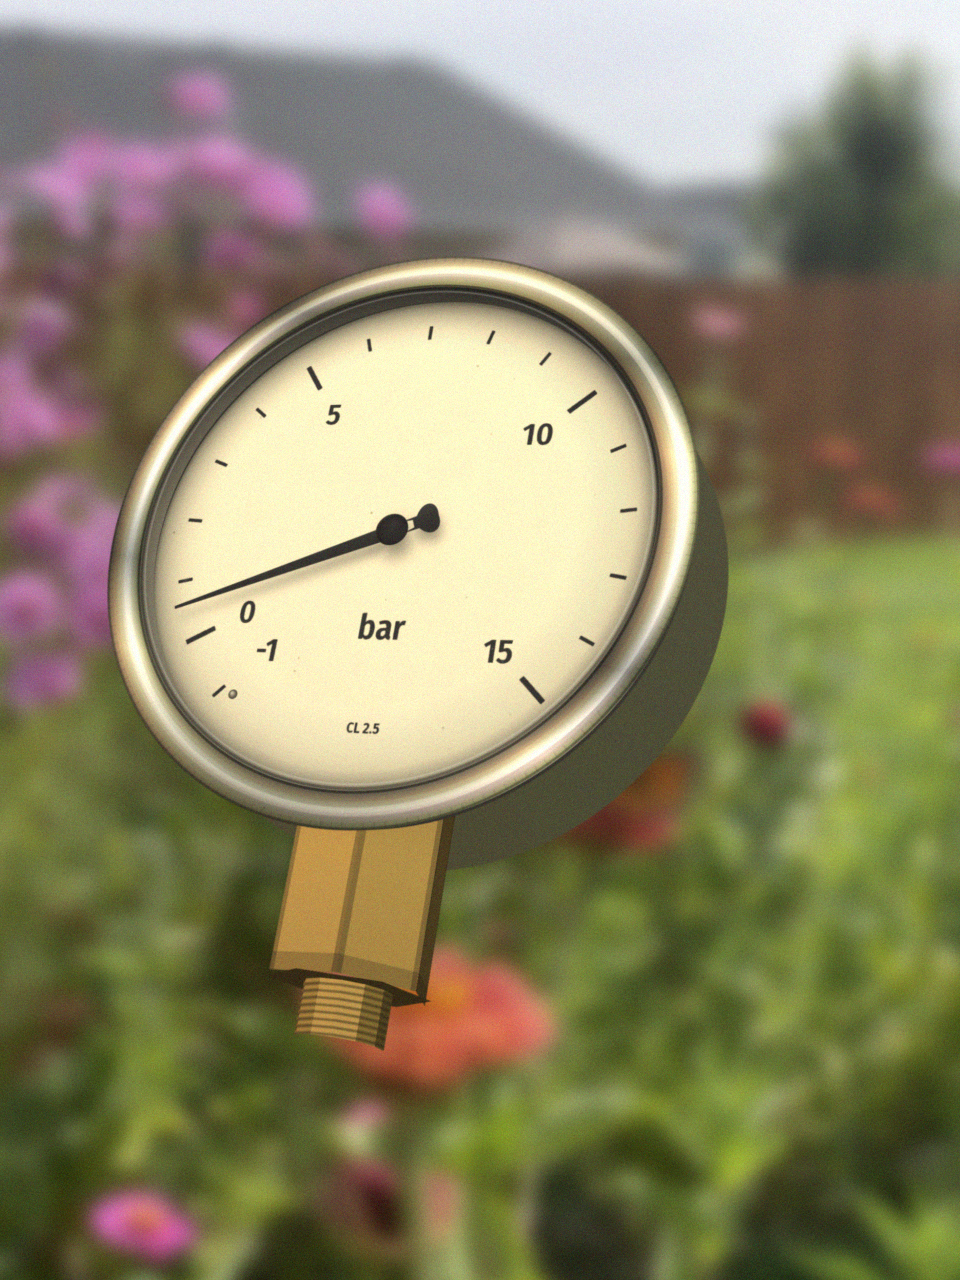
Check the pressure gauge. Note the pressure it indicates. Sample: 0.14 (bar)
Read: 0.5 (bar)
